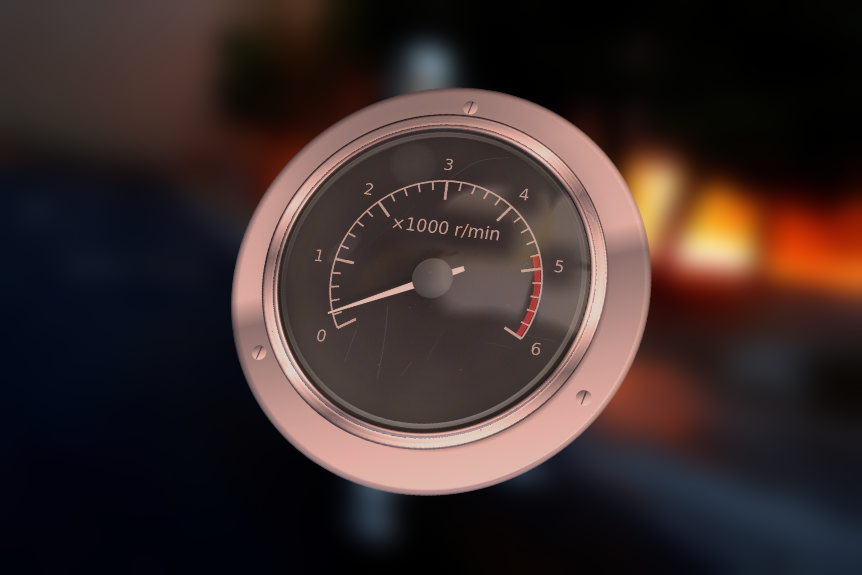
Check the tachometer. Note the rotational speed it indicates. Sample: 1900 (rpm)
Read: 200 (rpm)
